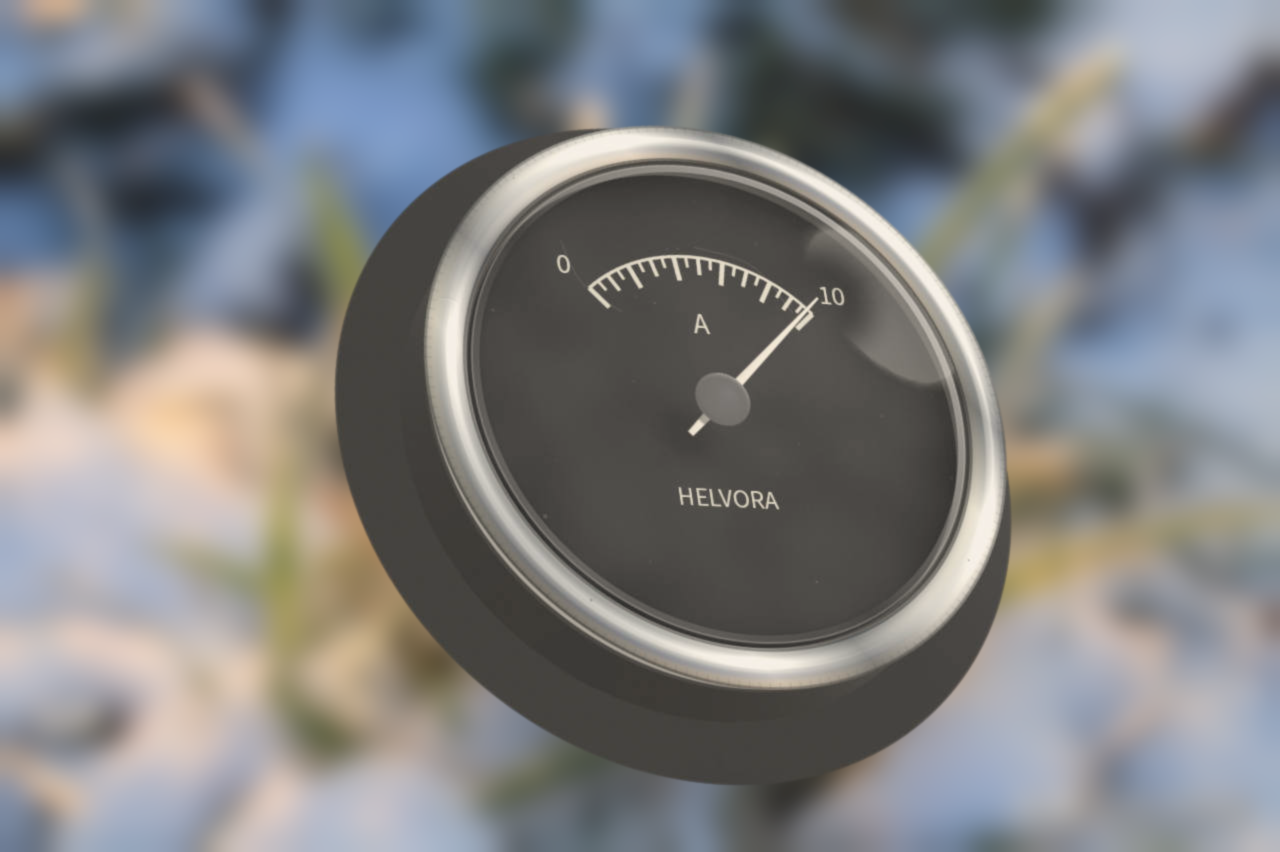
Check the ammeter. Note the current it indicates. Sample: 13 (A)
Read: 9.75 (A)
